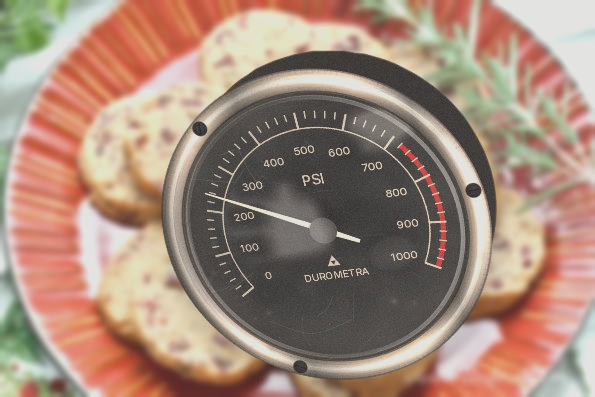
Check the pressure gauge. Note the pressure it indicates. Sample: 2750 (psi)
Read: 240 (psi)
